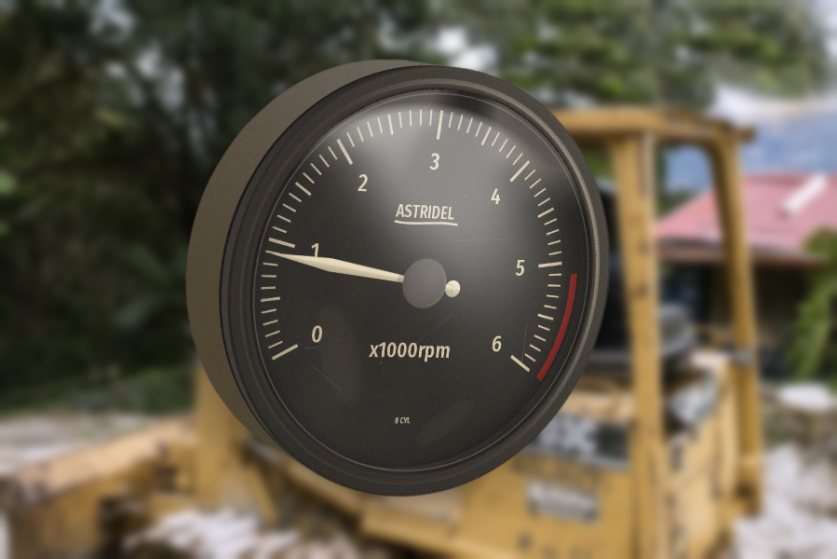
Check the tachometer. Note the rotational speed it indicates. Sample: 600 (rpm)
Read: 900 (rpm)
